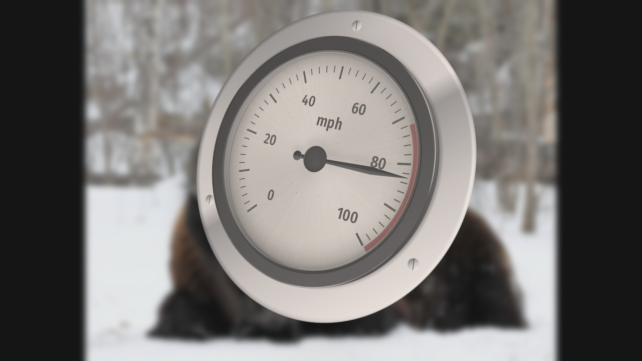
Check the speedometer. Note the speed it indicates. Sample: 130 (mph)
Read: 83 (mph)
